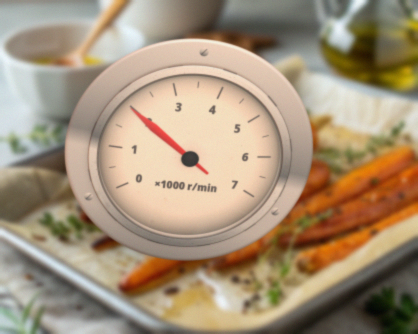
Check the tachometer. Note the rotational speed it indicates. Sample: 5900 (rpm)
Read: 2000 (rpm)
